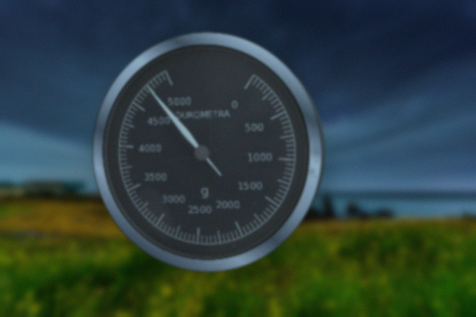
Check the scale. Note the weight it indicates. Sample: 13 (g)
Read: 4750 (g)
